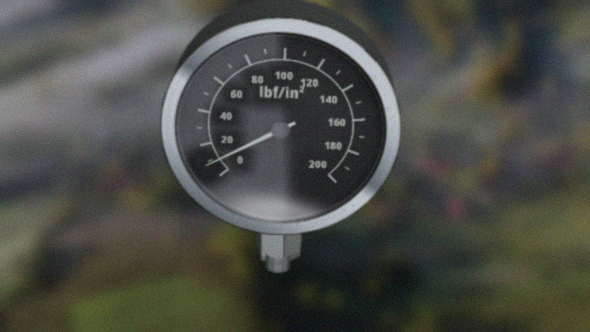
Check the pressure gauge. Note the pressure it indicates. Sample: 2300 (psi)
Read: 10 (psi)
